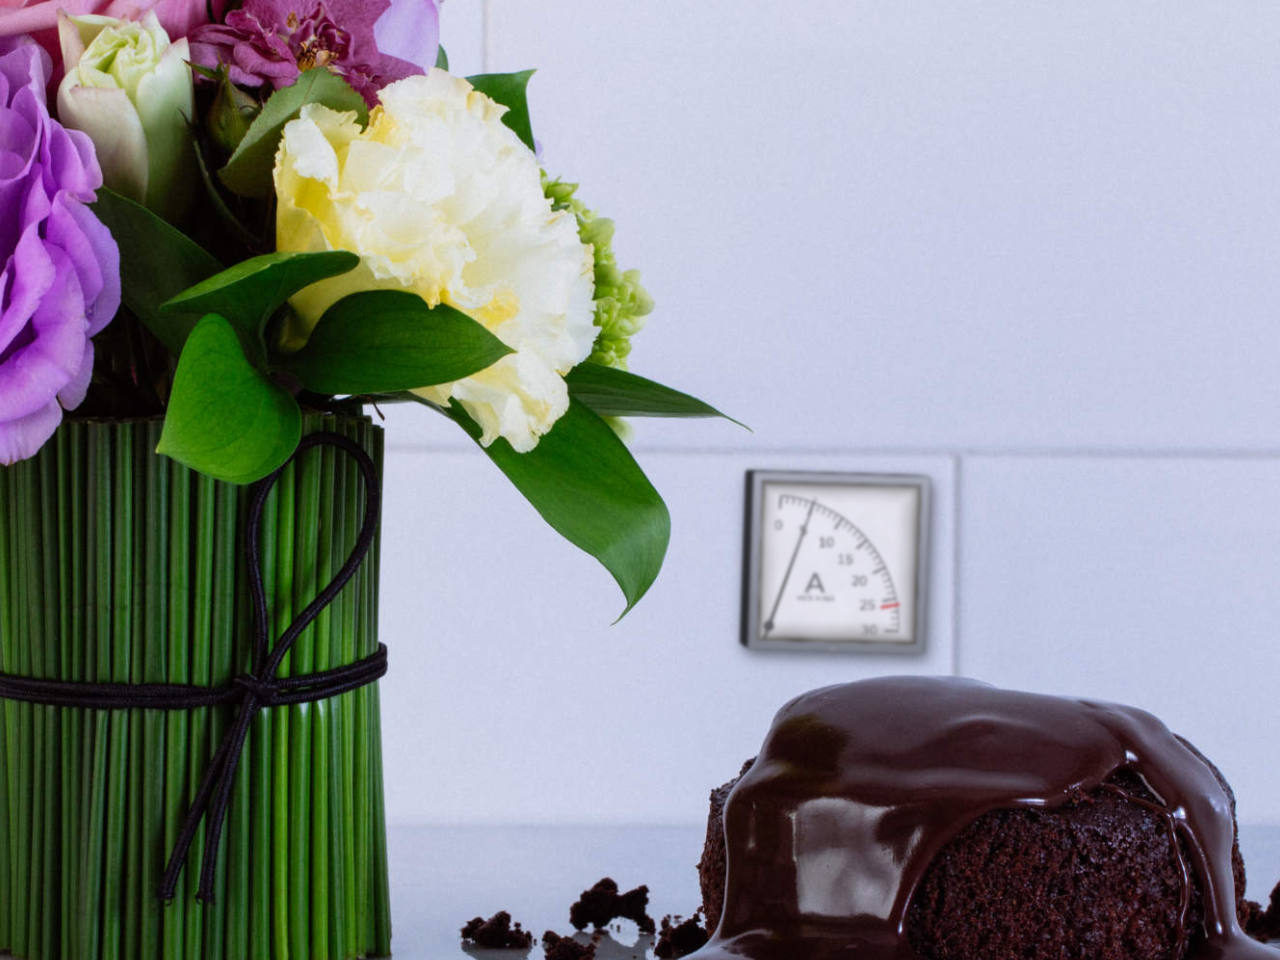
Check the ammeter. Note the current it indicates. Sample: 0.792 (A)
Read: 5 (A)
